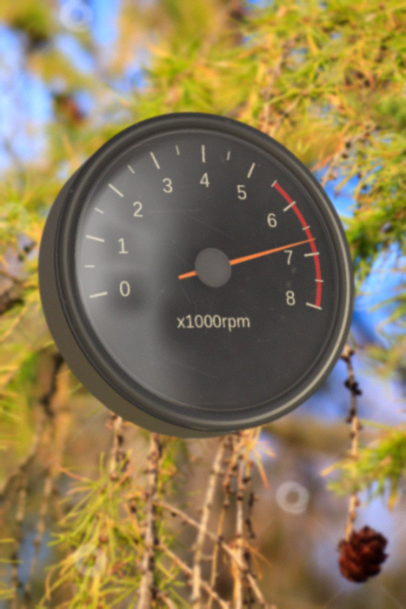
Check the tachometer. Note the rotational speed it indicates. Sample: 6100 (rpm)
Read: 6750 (rpm)
